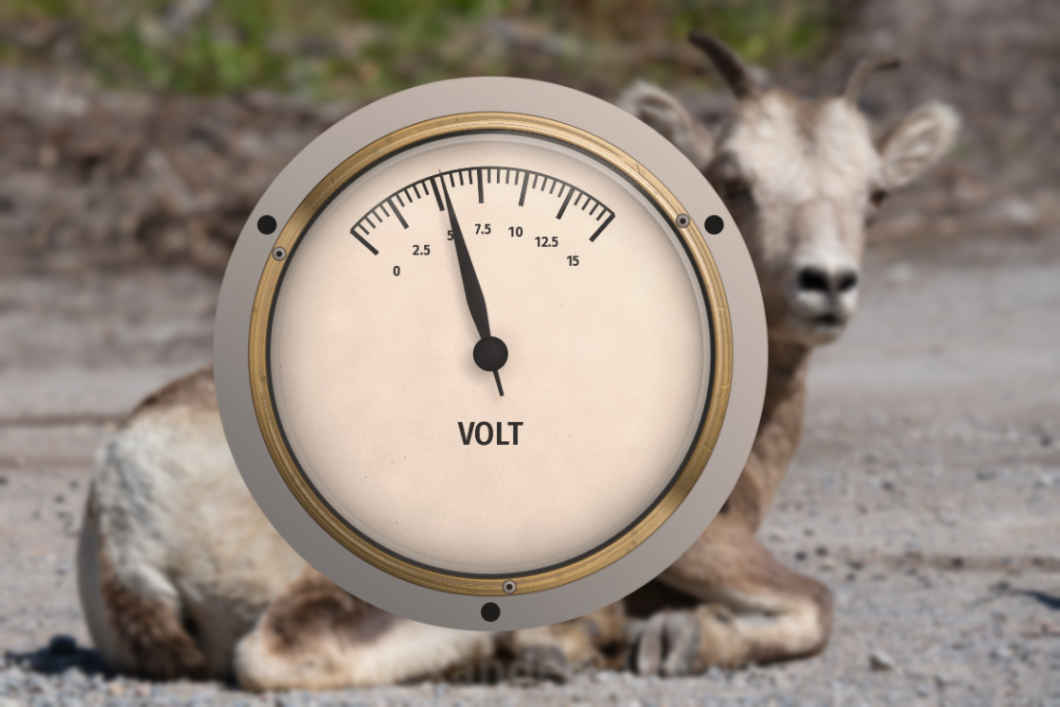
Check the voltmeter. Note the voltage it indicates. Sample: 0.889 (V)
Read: 5.5 (V)
